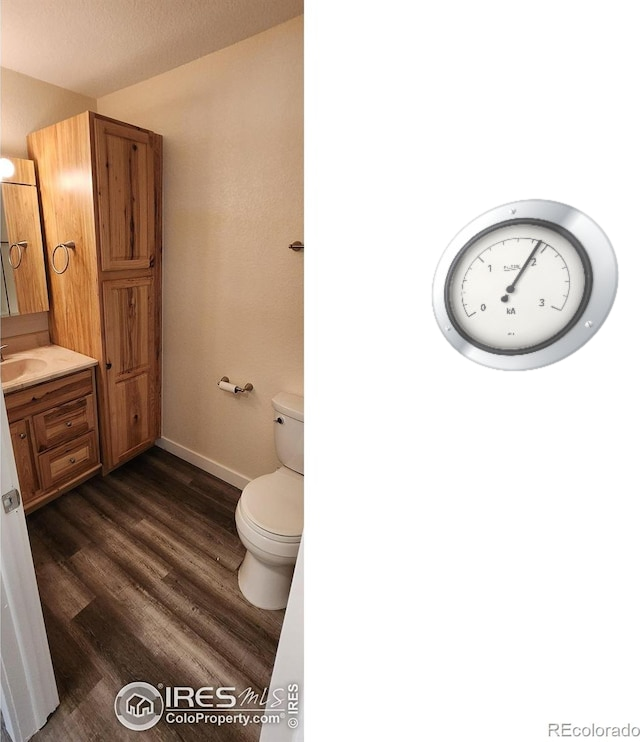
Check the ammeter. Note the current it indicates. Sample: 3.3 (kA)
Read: 1.9 (kA)
